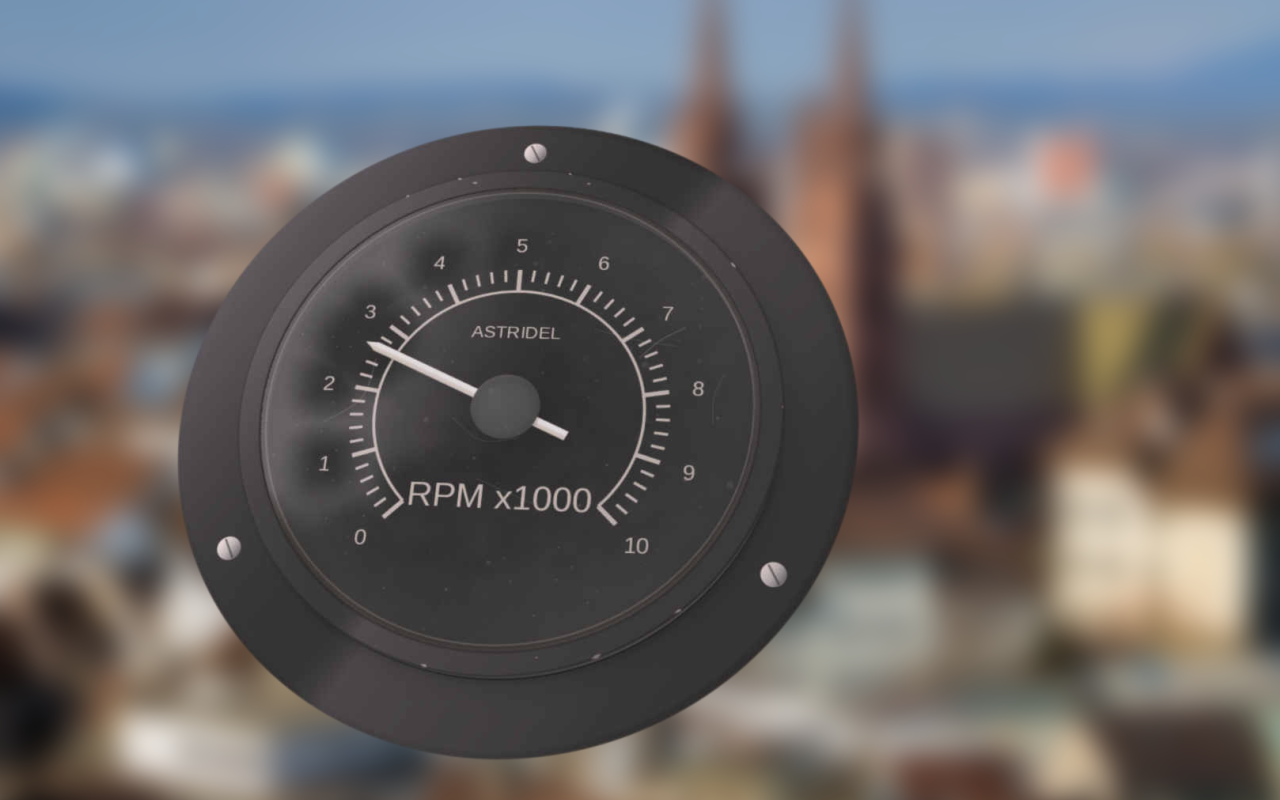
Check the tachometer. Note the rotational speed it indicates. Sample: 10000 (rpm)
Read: 2600 (rpm)
